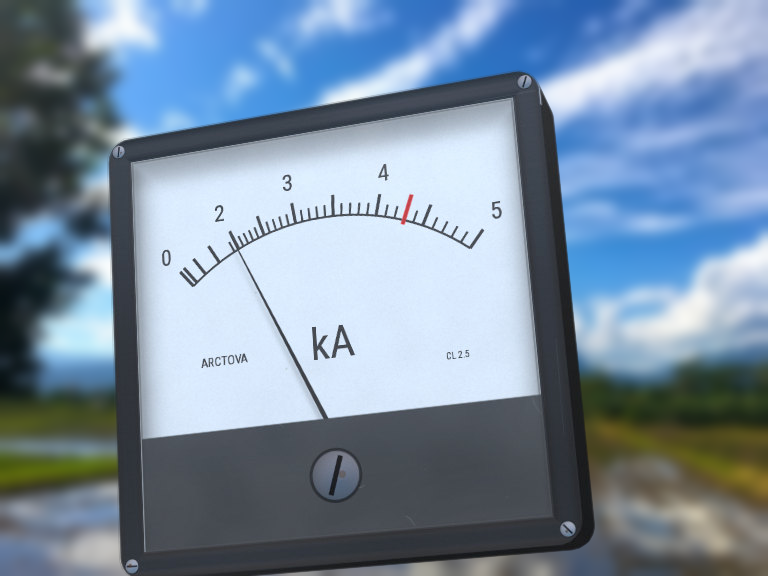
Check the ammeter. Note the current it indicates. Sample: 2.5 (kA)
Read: 2 (kA)
